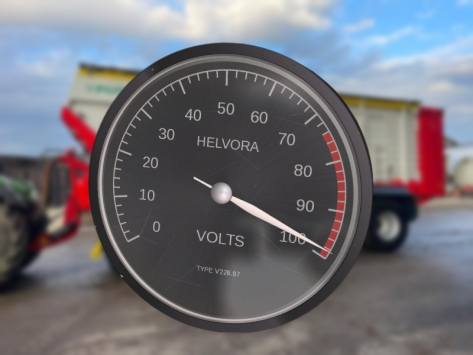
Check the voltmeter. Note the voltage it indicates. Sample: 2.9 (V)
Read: 98 (V)
